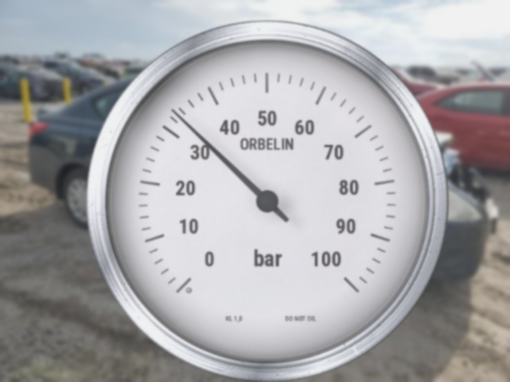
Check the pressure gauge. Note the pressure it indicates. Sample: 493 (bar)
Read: 33 (bar)
